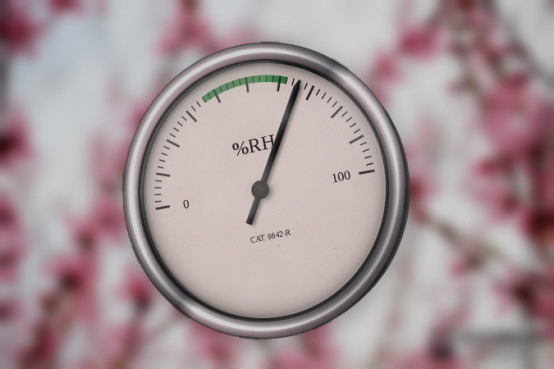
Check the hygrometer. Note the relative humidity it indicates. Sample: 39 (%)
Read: 66 (%)
